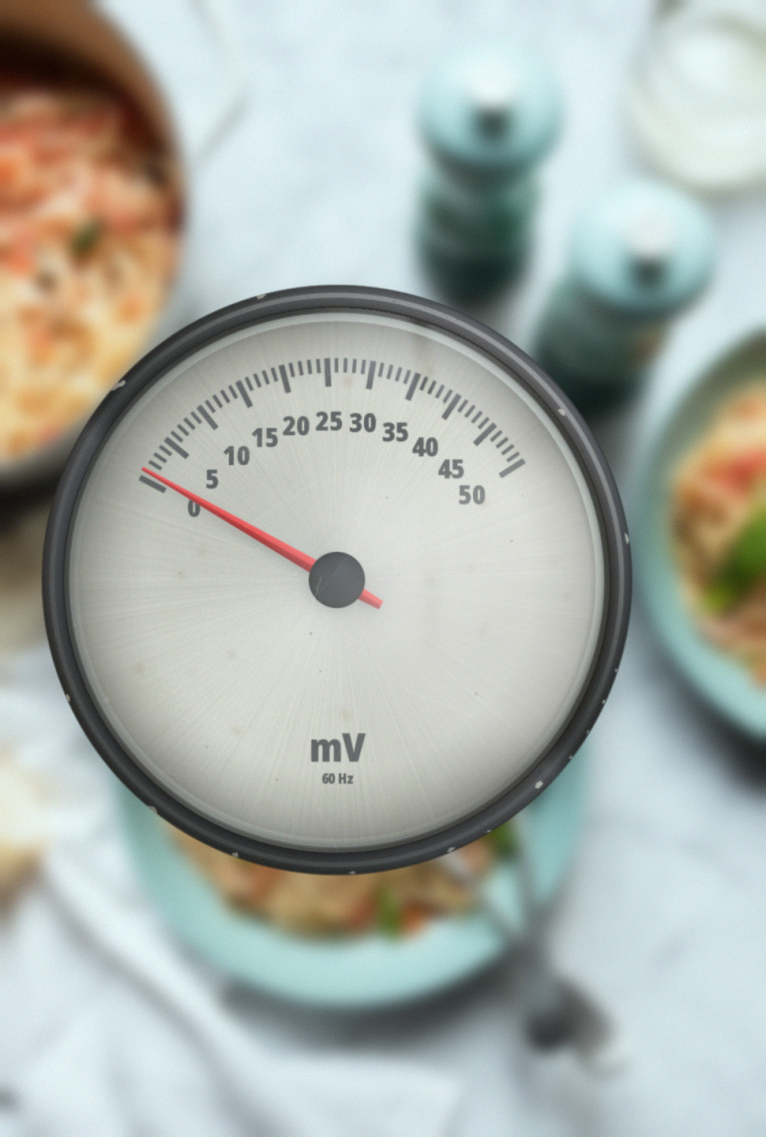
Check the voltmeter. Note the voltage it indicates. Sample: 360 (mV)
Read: 1 (mV)
